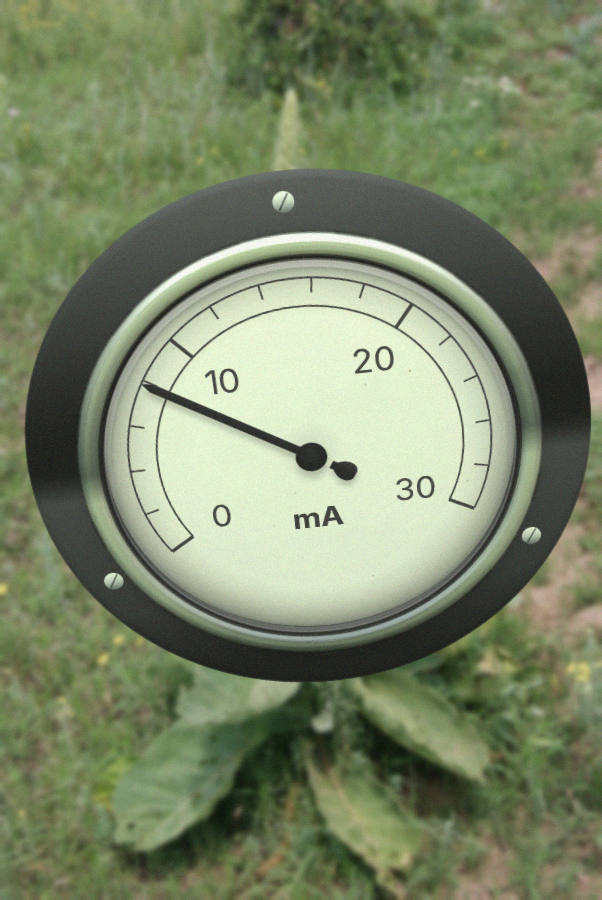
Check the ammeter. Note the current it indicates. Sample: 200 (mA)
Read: 8 (mA)
